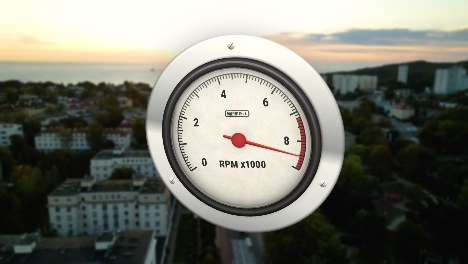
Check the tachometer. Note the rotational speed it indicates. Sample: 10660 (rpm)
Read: 8500 (rpm)
